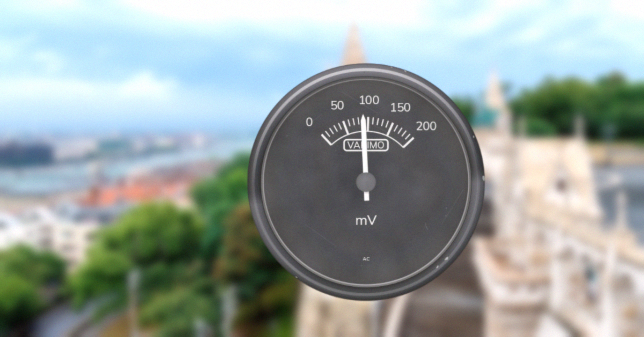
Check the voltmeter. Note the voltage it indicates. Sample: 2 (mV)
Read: 90 (mV)
